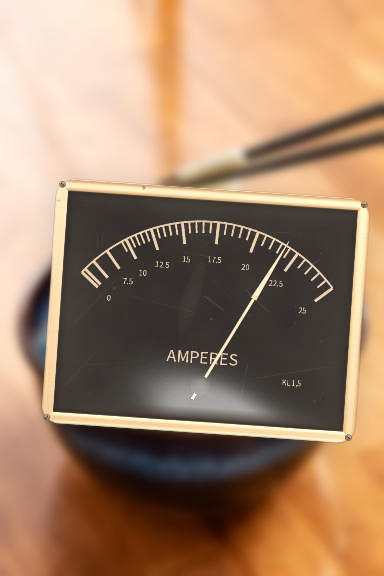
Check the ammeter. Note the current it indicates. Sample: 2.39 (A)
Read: 21.75 (A)
